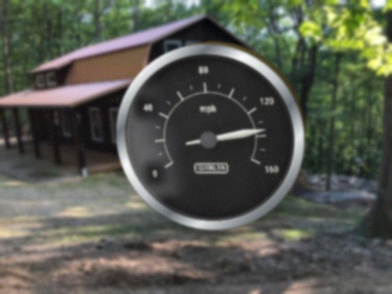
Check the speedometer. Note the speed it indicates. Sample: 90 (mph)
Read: 135 (mph)
